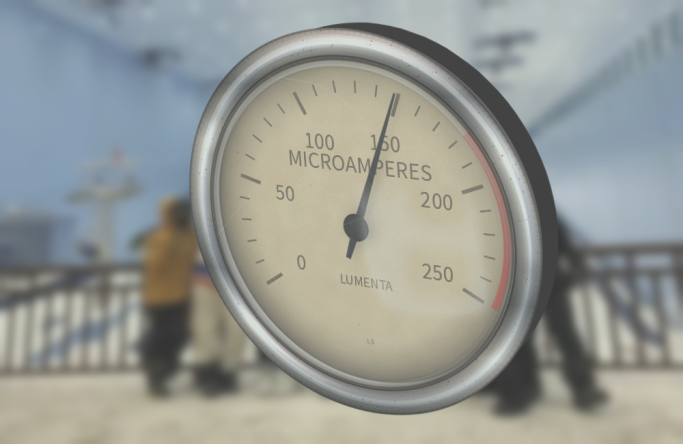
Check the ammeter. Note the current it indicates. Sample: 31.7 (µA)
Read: 150 (µA)
